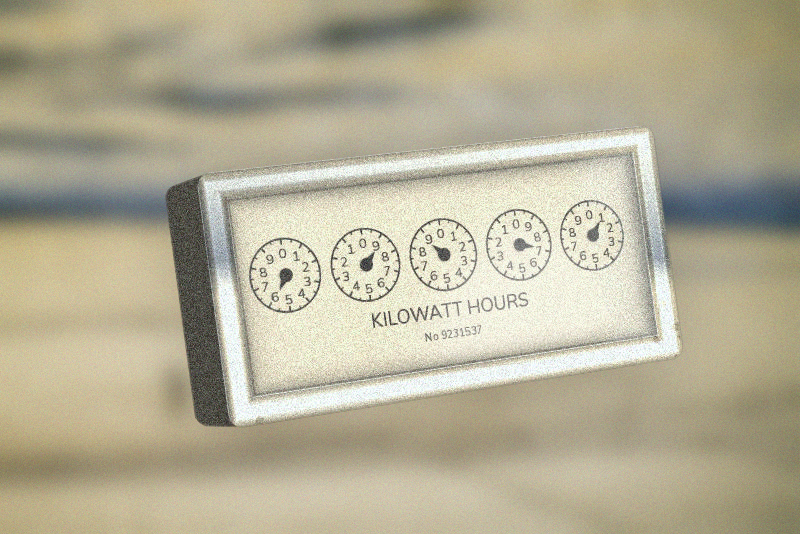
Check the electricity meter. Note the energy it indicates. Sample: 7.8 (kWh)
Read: 58871 (kWh)
